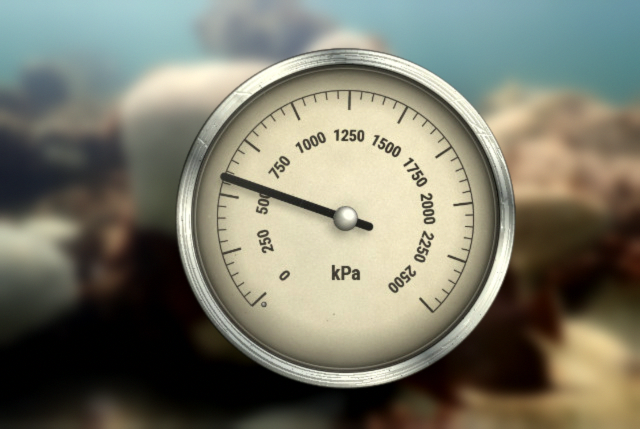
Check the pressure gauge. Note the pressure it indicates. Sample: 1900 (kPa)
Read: 575 (kPa)
